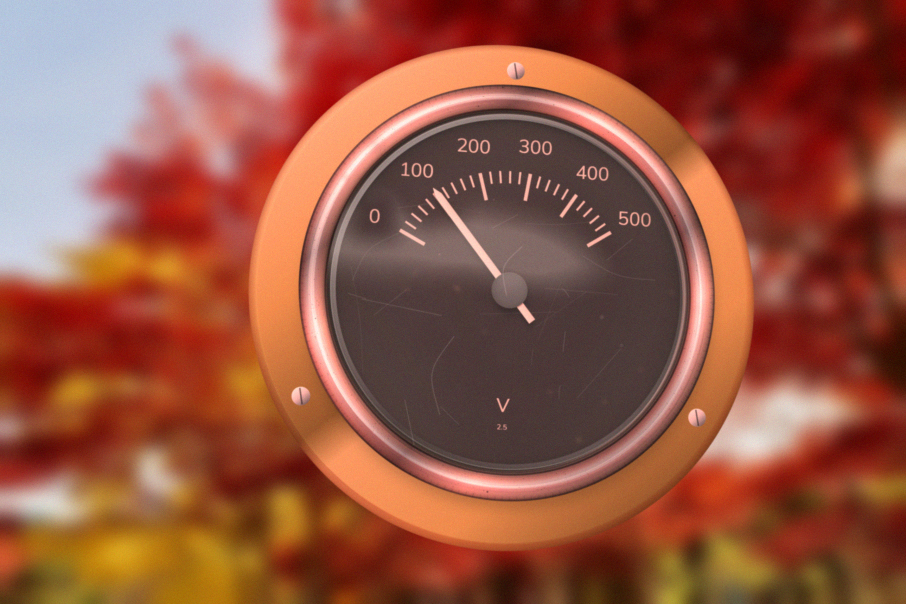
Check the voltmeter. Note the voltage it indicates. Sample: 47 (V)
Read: 100 (V)
